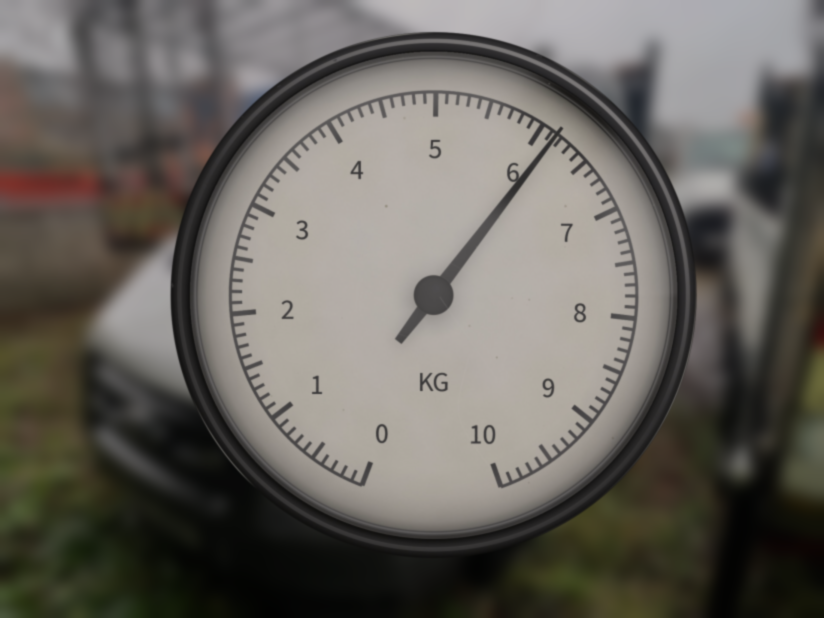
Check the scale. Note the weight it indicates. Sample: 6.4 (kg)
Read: 6.15 (kg)
